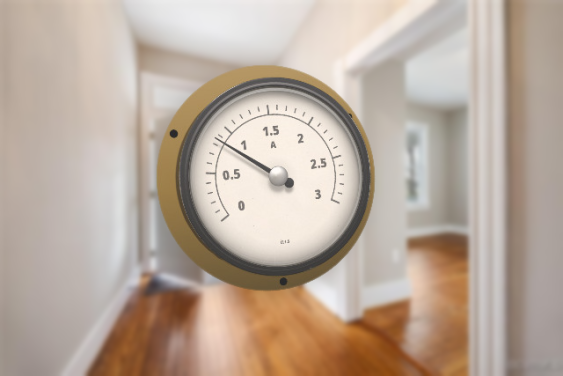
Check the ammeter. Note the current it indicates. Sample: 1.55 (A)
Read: 0.85 (A)
